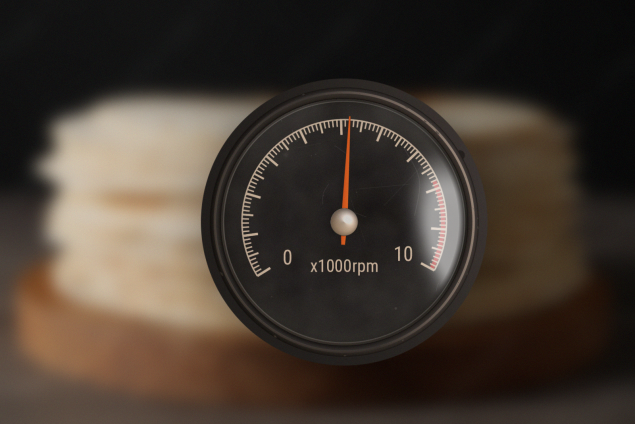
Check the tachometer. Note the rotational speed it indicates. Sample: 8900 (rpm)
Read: 5200 (rpm)
